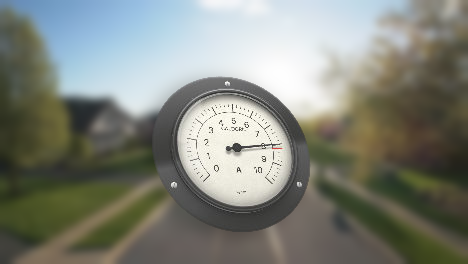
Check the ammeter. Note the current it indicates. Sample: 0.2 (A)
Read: 8 (A)
